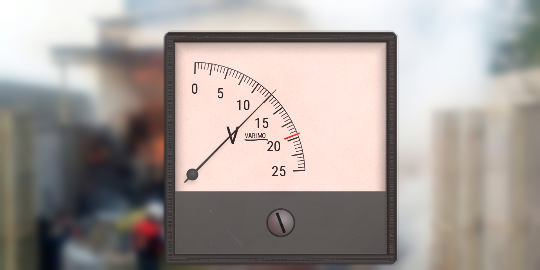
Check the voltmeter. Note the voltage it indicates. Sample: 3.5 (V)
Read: 12.5 (V)
